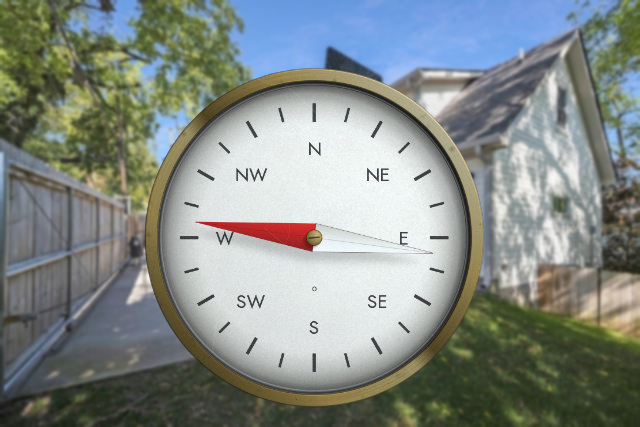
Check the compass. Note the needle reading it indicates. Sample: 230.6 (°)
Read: 277.5 (°)
